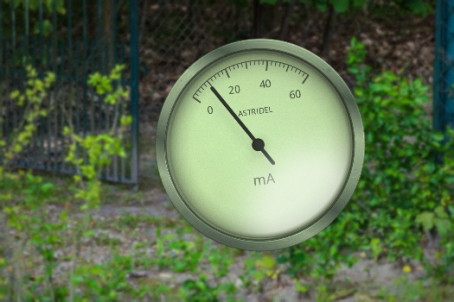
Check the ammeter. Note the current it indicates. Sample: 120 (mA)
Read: 10 (mA)
